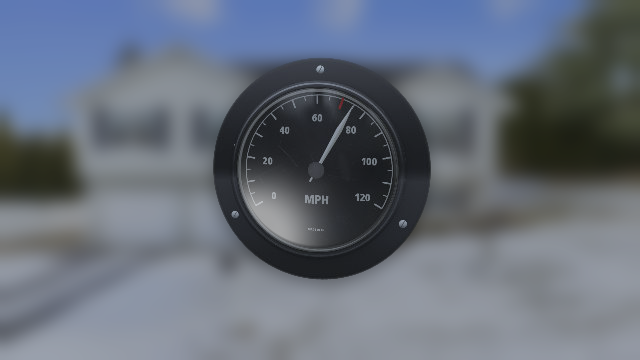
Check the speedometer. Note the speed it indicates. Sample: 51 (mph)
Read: 75 (mph)
